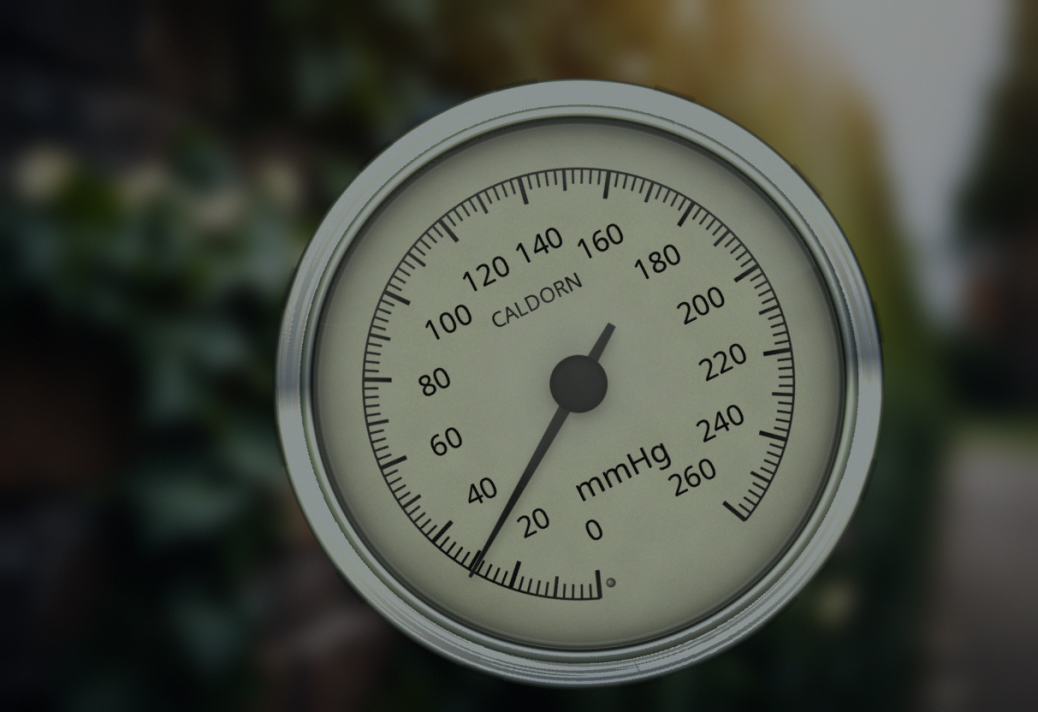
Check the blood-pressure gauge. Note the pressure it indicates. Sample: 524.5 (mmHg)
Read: 29 (mmHg)
